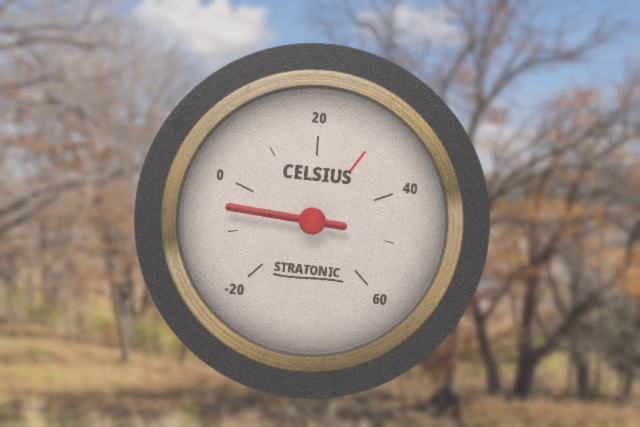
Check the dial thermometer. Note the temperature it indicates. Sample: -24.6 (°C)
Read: -5 (°C)
